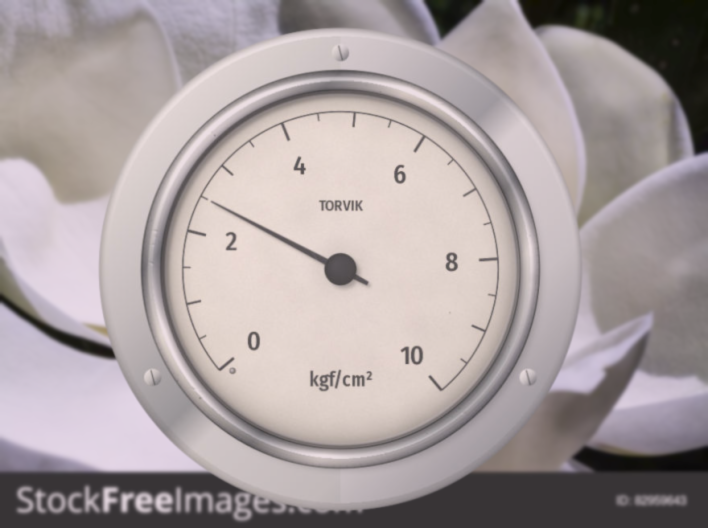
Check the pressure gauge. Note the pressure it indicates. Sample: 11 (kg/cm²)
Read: 2.5 (kg/cm²)
